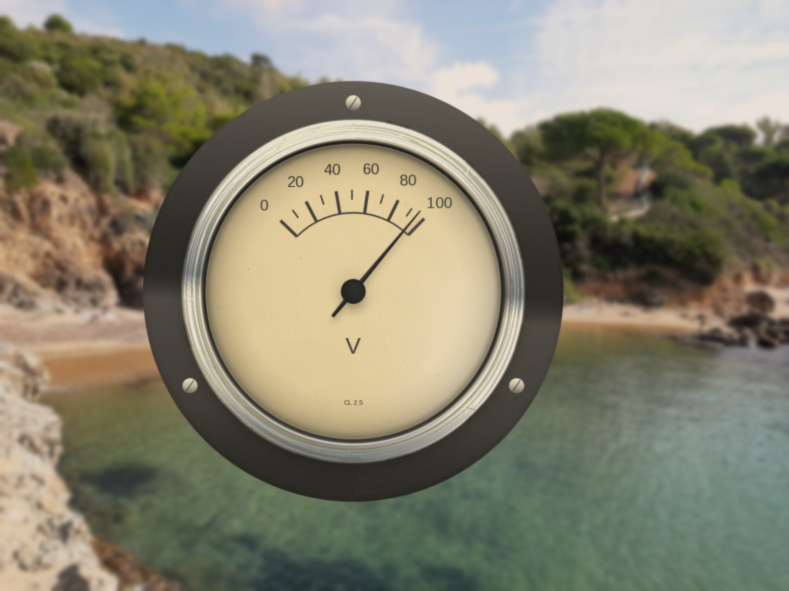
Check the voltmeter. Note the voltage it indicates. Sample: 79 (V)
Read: 95 (V)
